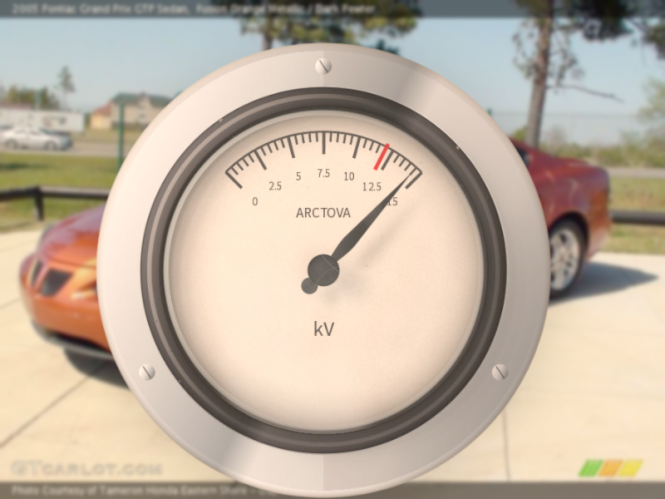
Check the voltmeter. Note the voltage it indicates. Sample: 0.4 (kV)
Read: 14.5 (kV)
